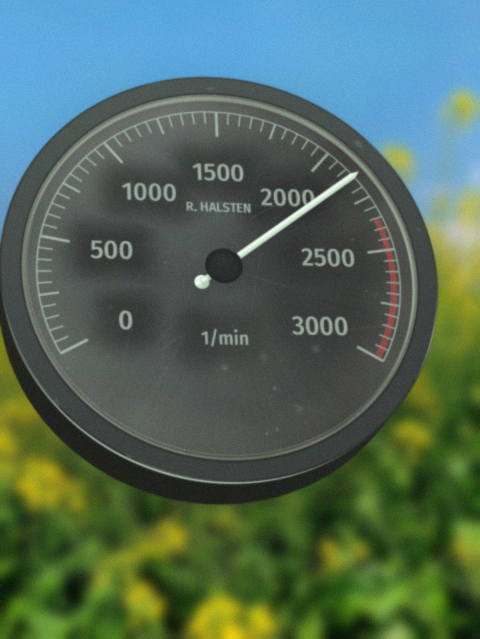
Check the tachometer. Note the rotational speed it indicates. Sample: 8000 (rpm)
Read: 2150 (rpm)
